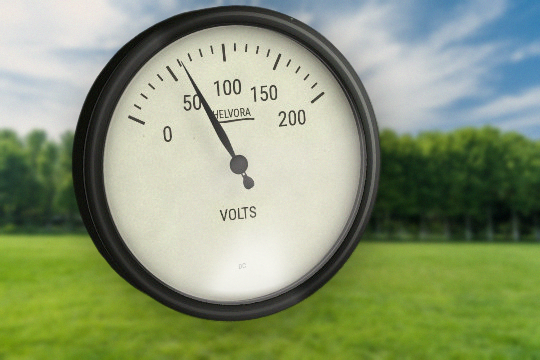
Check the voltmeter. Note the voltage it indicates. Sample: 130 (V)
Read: 60 (V)
